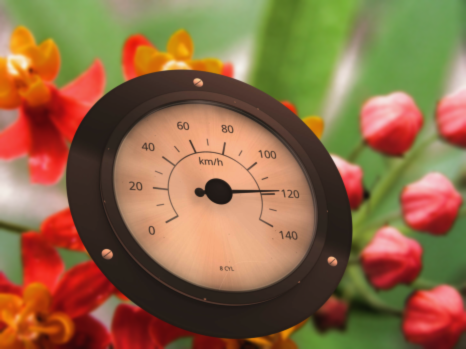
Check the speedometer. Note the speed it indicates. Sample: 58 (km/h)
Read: 120 (km/h)
